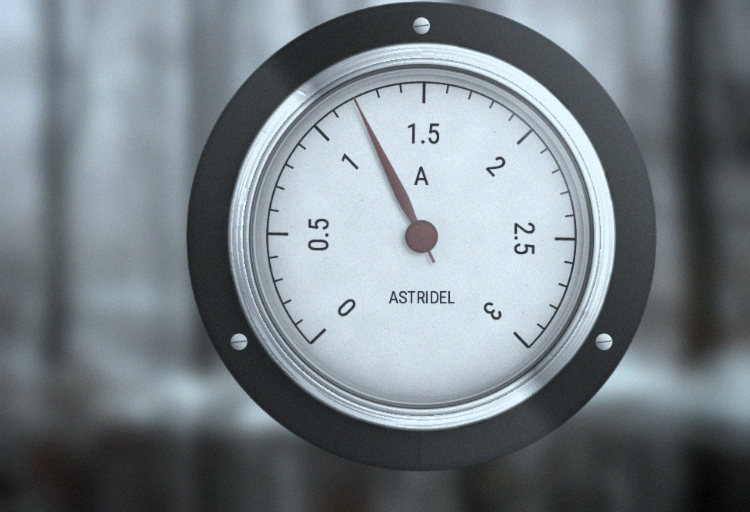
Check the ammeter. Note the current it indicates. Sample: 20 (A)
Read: 1.2 (A)
